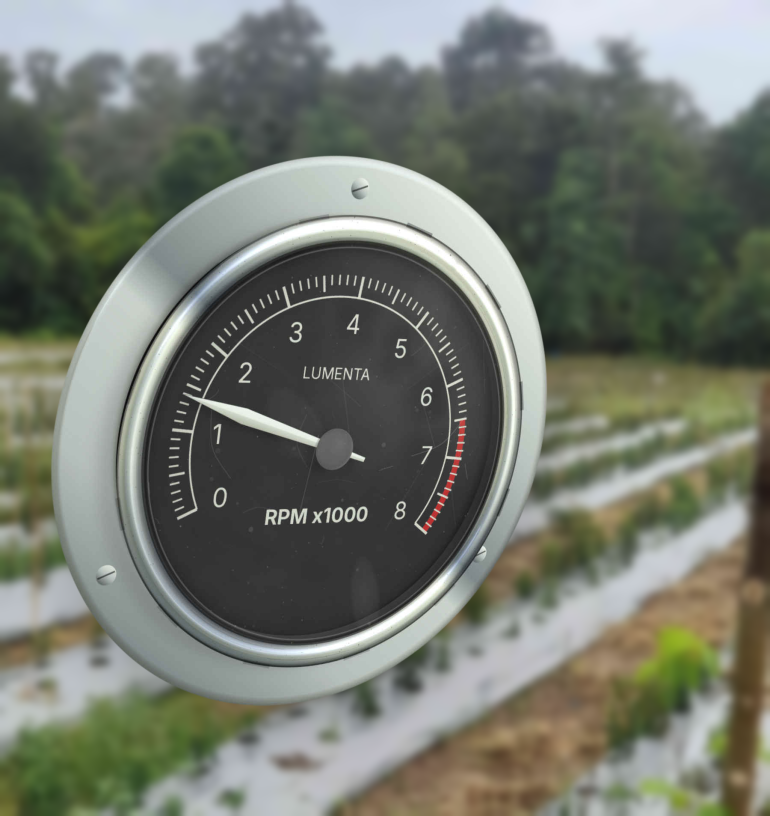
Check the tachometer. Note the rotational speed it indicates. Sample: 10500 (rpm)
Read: 1400 (rpm)
